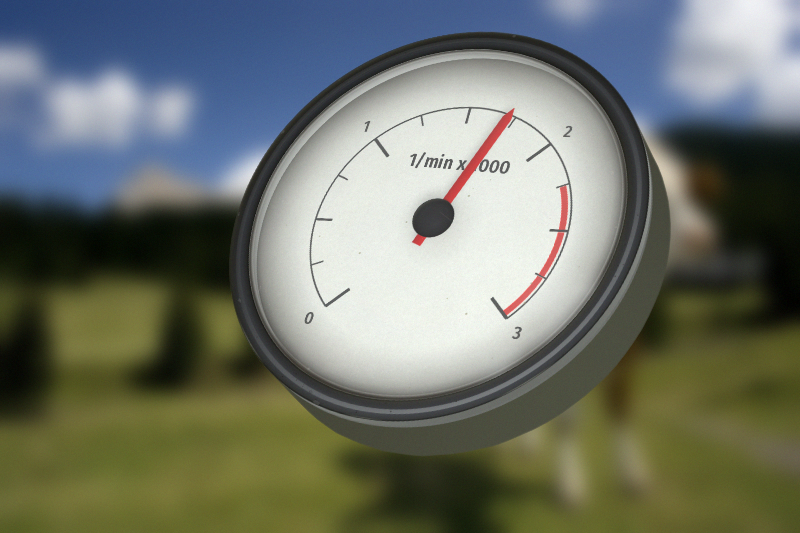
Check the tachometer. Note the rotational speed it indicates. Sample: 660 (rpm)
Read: 1750 (rpm)
